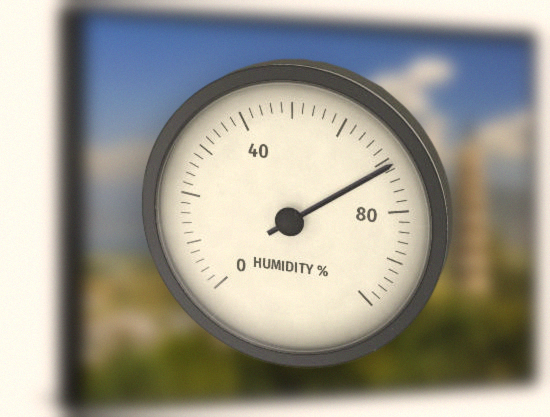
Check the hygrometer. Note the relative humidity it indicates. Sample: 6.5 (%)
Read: 71 (%)
